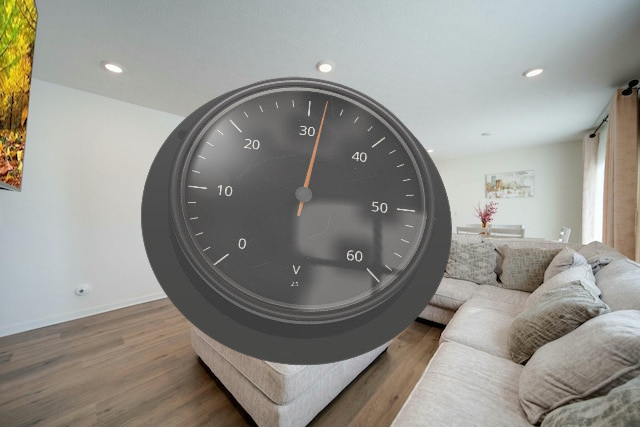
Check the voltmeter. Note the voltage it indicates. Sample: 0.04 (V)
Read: 32 (V)
